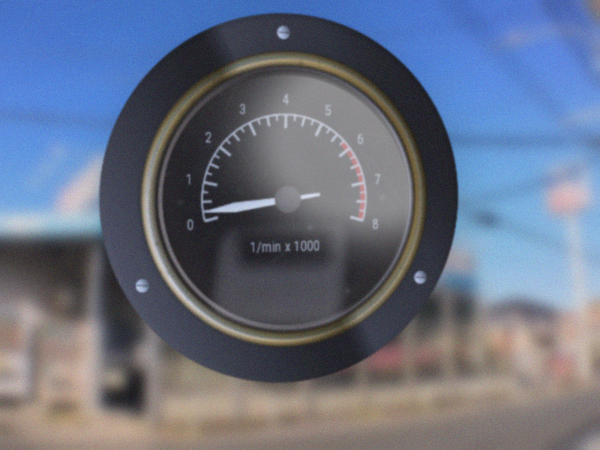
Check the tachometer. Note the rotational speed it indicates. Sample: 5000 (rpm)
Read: 250 (rpm)
